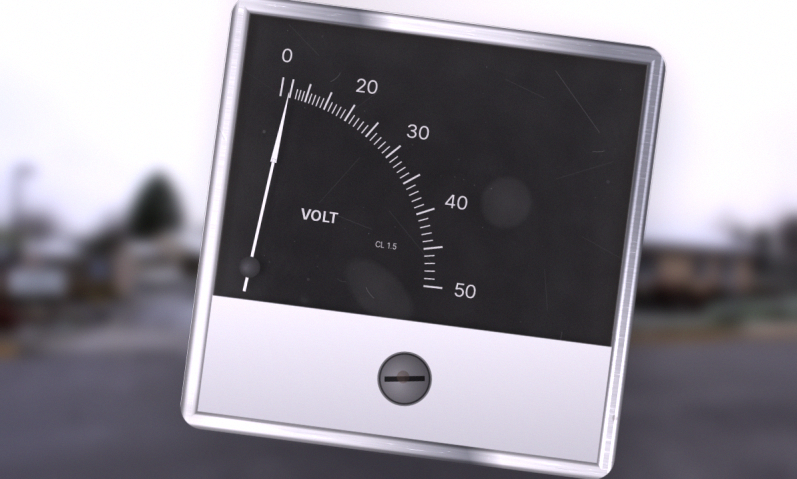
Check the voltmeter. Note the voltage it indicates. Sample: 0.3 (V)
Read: 5 (V)
